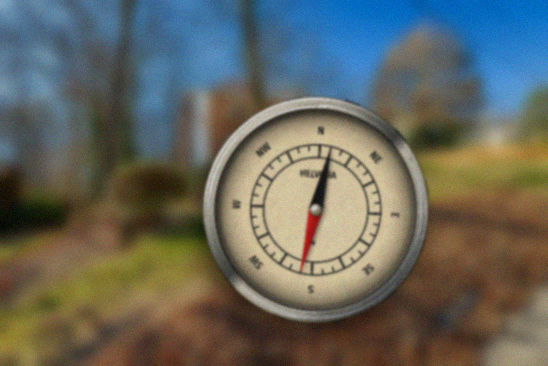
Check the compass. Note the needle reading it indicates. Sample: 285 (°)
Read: 190 (°)
